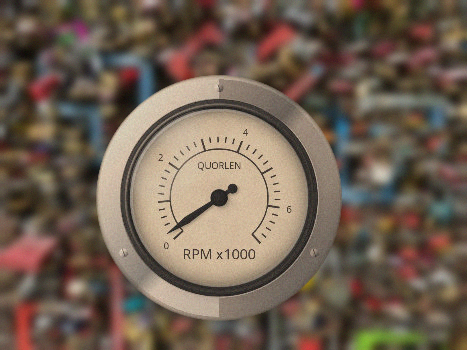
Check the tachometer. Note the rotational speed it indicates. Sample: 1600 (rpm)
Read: 200 (rpm)
